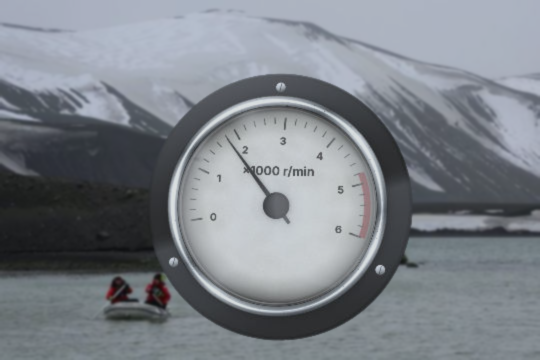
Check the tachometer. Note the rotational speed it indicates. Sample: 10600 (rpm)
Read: 1800 (rpm)
